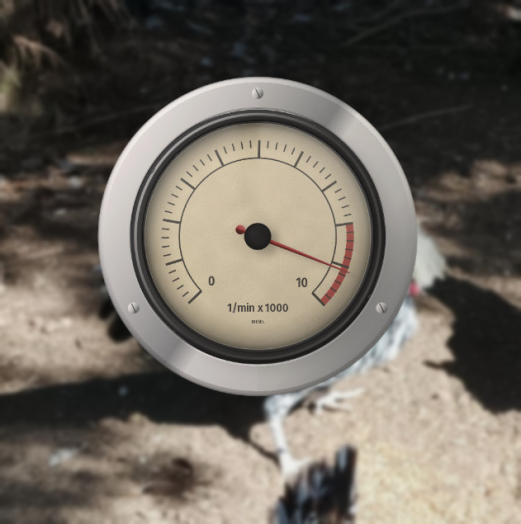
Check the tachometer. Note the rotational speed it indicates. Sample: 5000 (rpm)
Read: 9100 (rpm)
